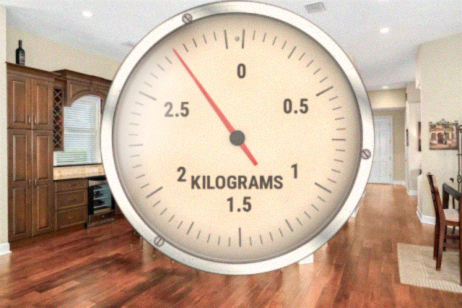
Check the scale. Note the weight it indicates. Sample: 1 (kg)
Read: 2.75 (kg)
